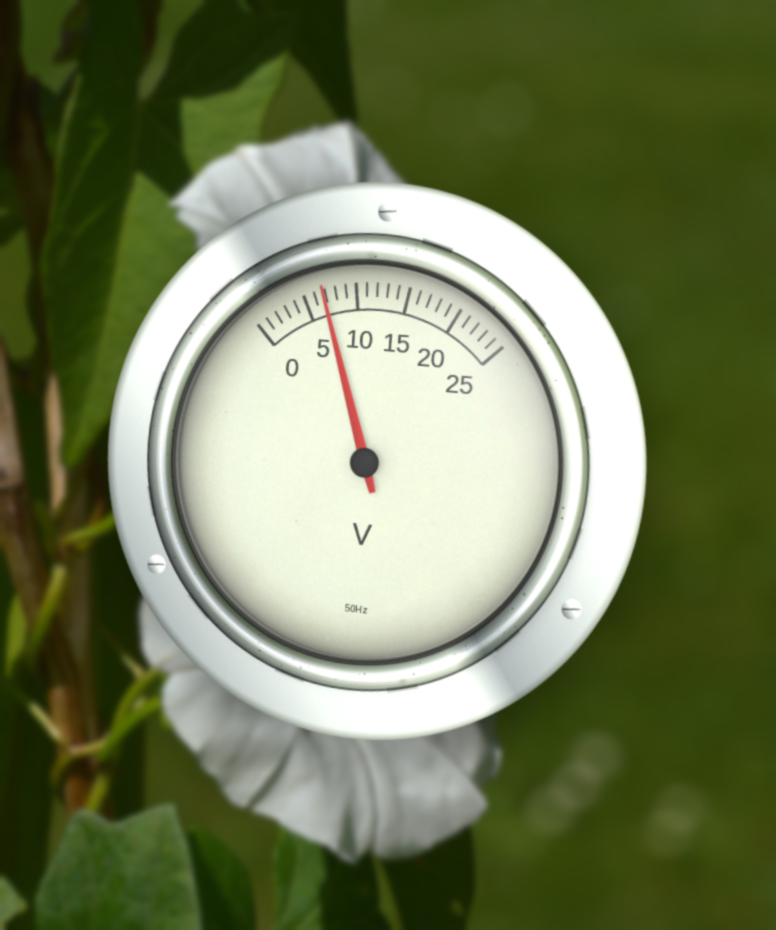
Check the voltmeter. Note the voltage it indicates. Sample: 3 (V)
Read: 7 (V)
